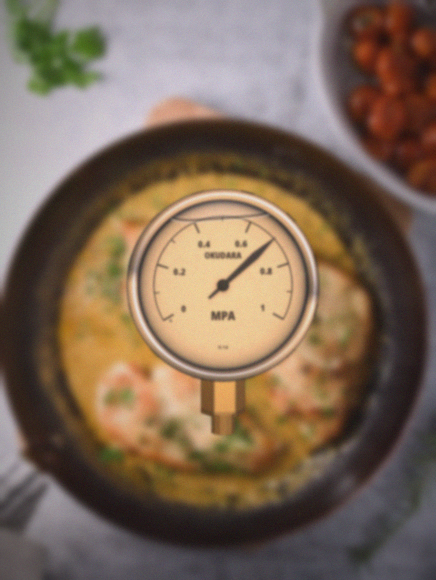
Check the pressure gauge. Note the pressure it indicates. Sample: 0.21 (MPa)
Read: 0.7 (MPa)
